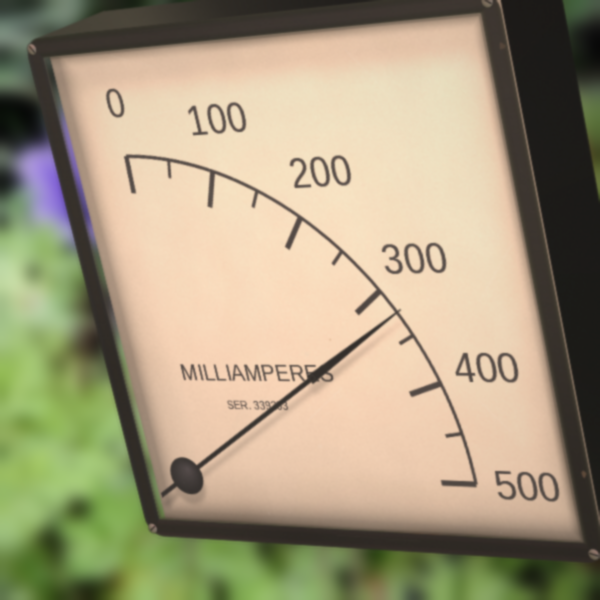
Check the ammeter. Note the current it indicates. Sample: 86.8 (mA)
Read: 325 (mA)
